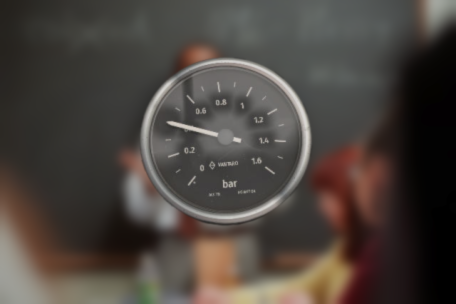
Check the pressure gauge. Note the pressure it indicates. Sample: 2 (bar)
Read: 0.4 (bar)
